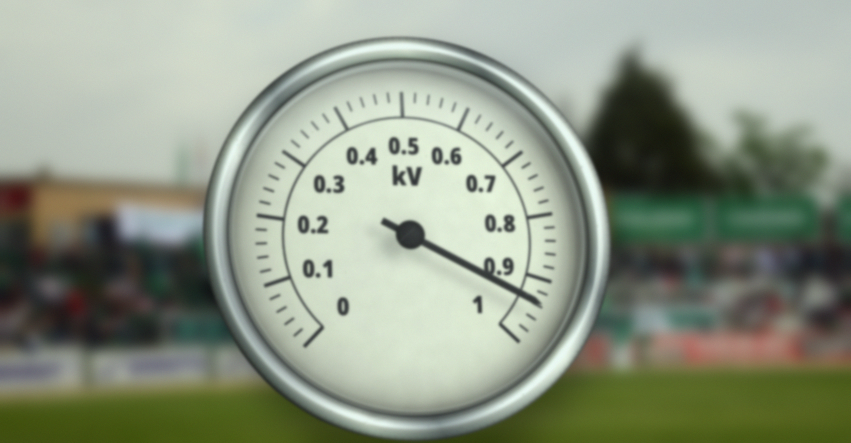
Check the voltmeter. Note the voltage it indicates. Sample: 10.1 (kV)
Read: 0.94 (kV)
